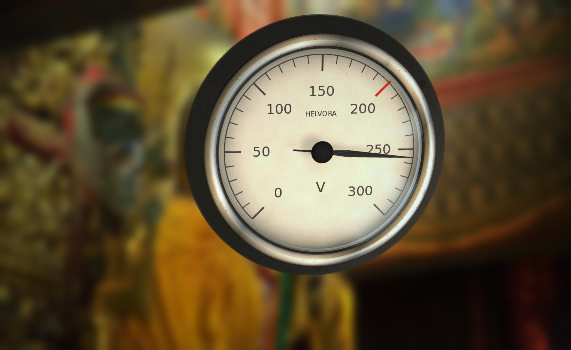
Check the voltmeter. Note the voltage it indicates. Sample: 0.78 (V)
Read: 255 (V)
